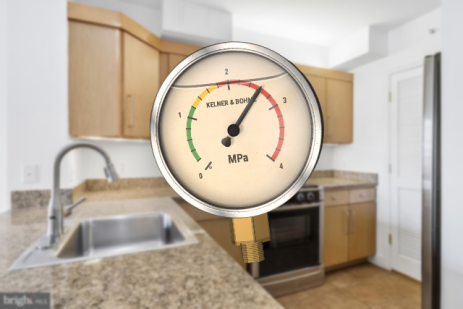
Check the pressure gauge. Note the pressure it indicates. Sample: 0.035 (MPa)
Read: 2.6 (MPa)
